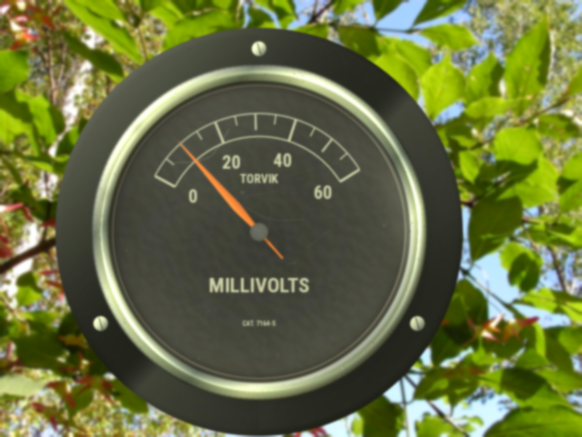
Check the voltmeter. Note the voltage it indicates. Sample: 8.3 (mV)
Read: 10 (mV)
